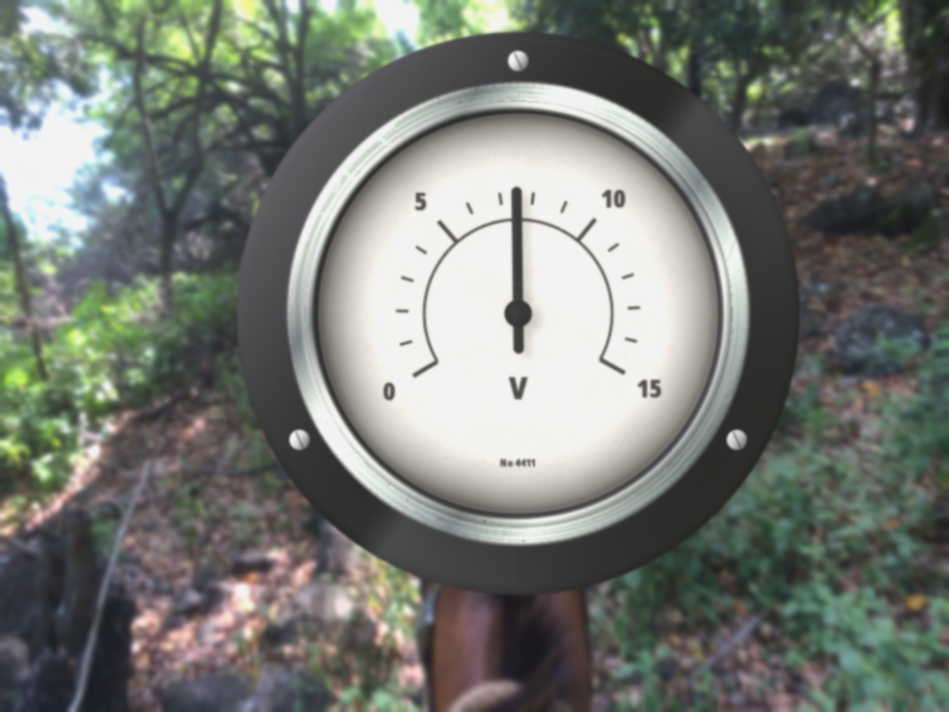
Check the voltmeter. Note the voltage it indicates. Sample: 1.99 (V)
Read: 7.5 (V)
